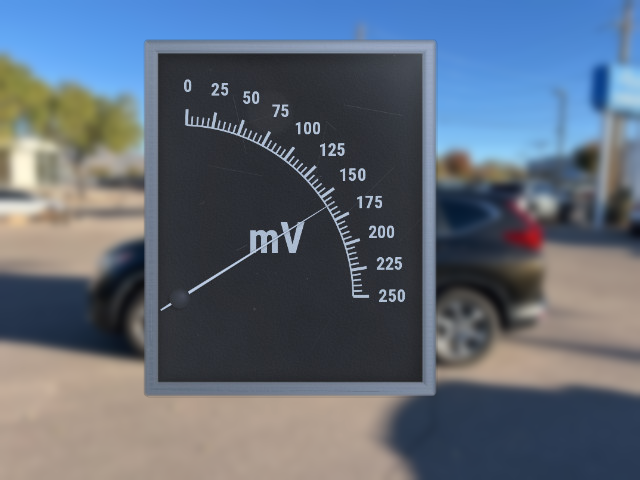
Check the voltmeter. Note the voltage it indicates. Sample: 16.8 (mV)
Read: 160 (mV)
